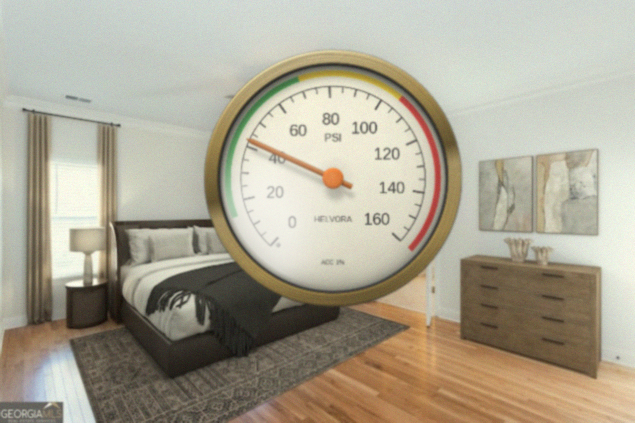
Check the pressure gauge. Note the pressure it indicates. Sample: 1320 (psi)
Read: 42.5 (psi)
